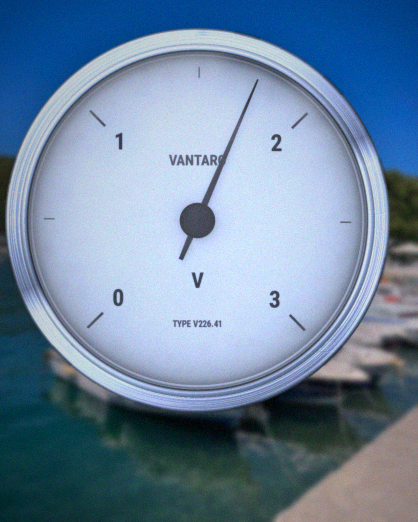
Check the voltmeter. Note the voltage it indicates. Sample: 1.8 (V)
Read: 1.75 (V)
